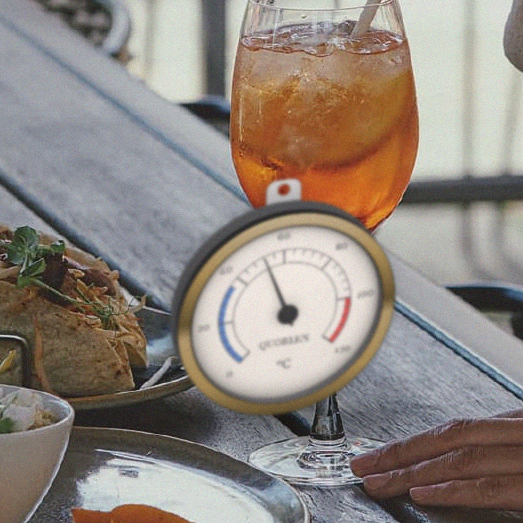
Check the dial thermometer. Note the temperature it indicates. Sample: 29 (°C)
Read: 52 (°C)
